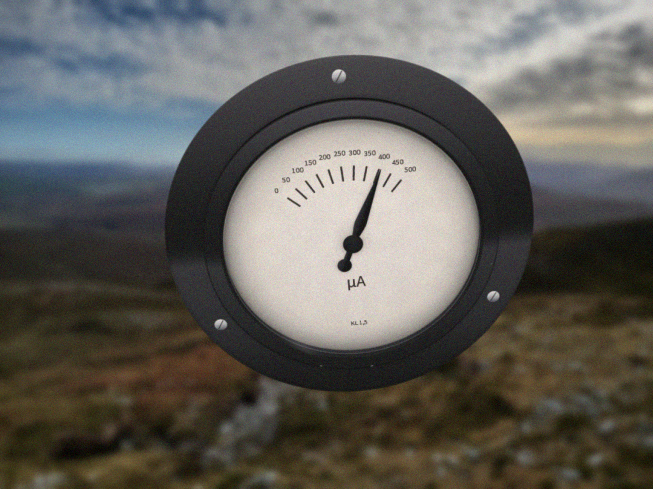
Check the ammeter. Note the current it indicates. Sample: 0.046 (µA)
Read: 400 (µA)
